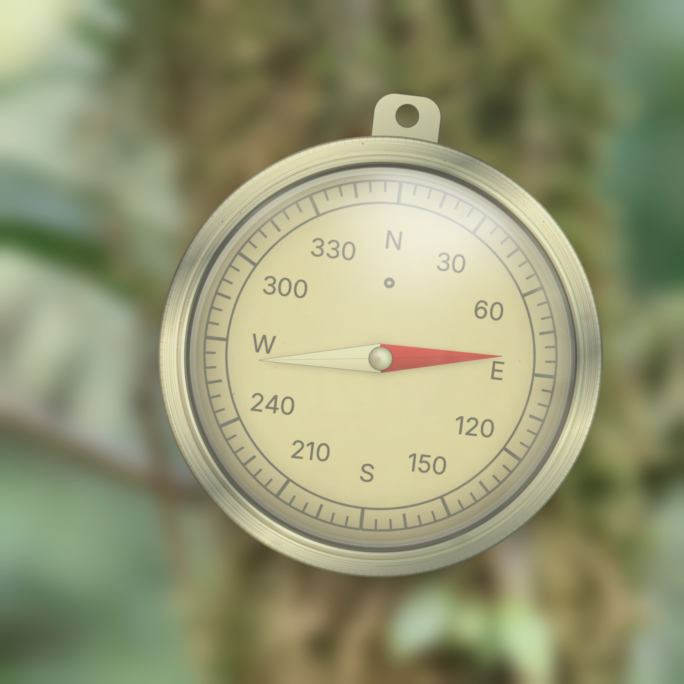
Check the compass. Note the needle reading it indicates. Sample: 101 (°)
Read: 82.5 (°)
